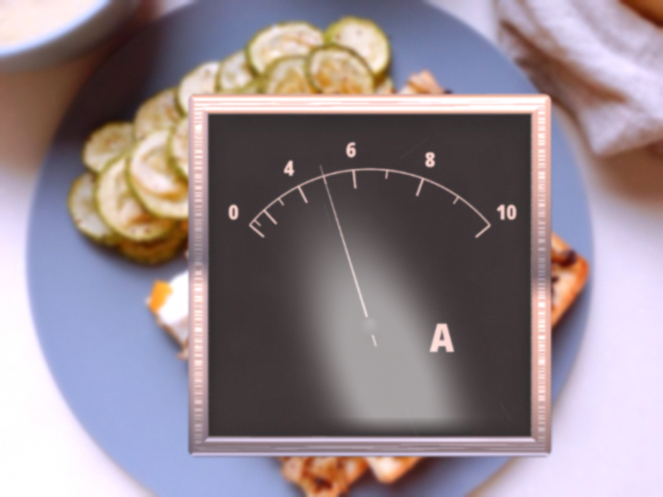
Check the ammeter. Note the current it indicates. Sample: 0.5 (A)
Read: 5 (A)
